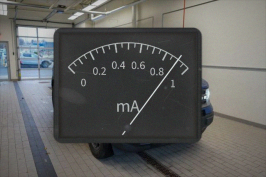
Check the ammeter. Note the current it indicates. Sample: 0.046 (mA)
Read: 0.9 (mA)
